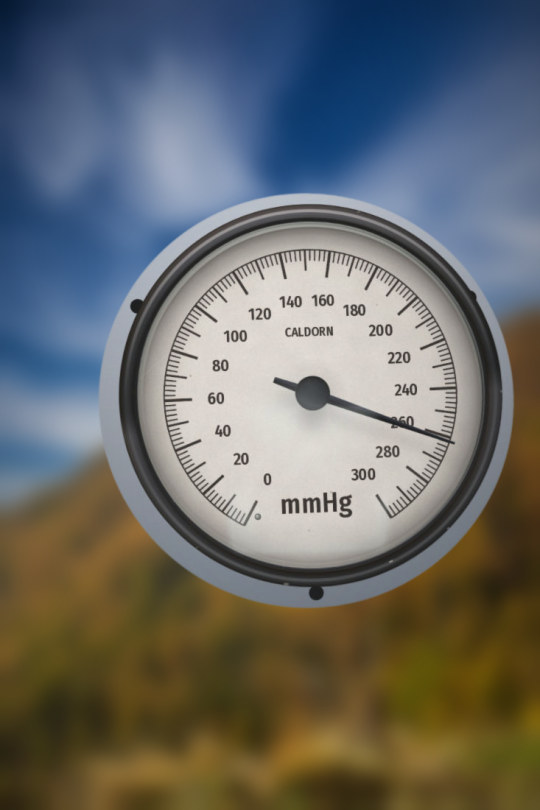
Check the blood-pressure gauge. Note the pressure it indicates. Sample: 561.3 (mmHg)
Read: 262 (mmHg)
